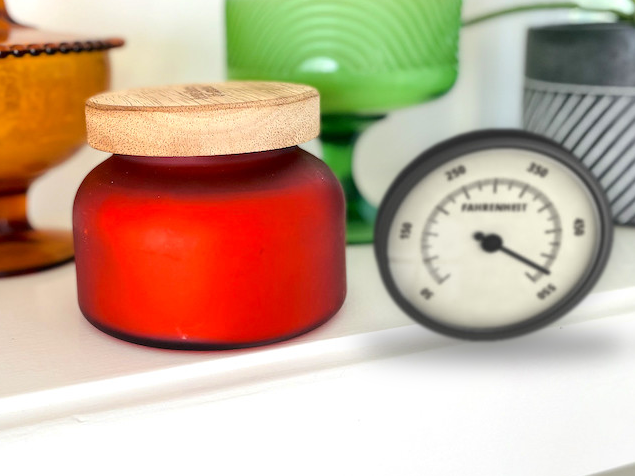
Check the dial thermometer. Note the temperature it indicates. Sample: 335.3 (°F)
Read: 525 (°F)
